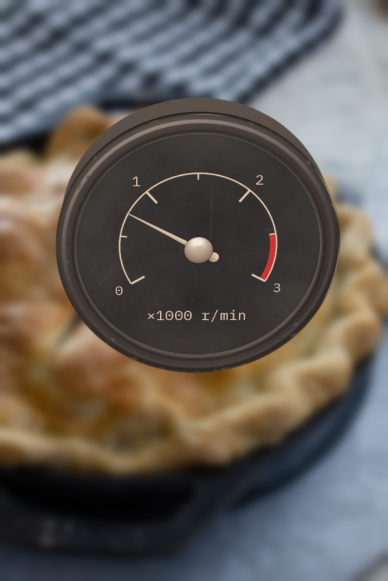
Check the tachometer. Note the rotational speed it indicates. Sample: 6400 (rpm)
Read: 750 (rpm)
